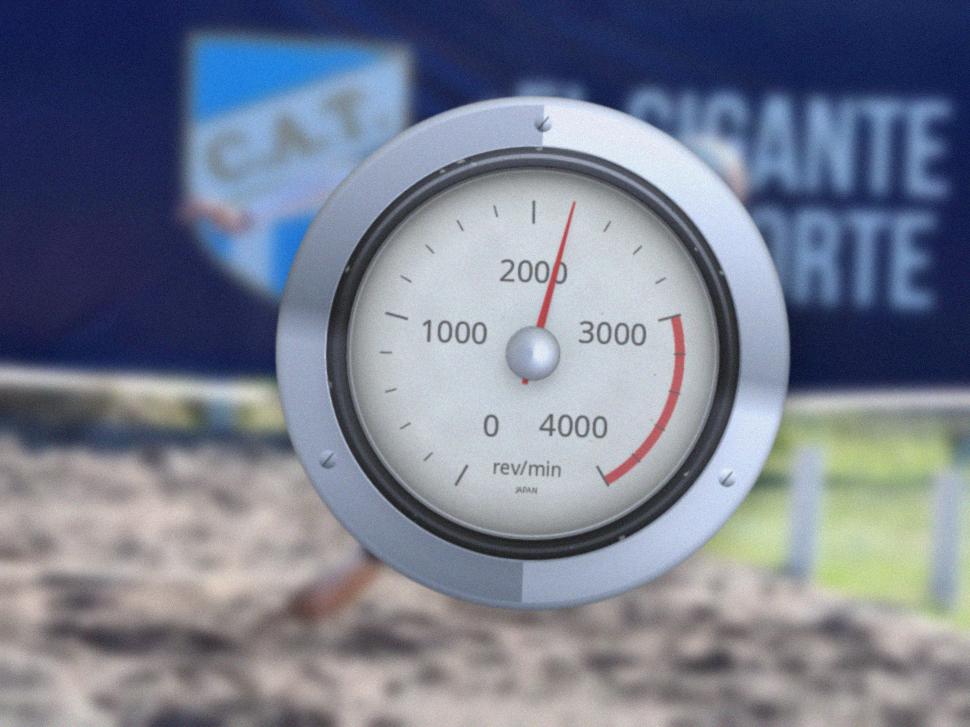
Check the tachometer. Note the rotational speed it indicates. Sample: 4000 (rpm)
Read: 2200 (rpm)
